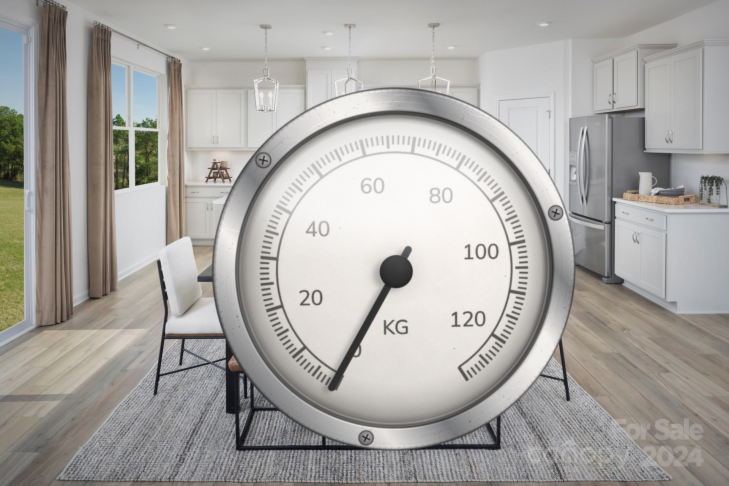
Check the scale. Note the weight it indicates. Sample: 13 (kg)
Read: 1 (kg)
